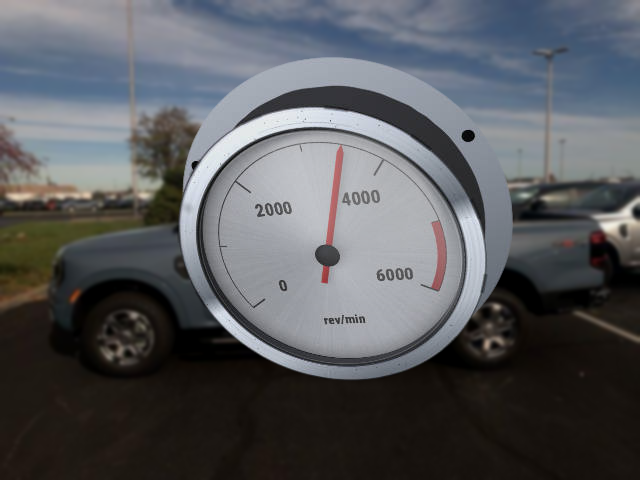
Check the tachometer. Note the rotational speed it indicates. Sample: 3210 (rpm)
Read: 3500 (rpm)
